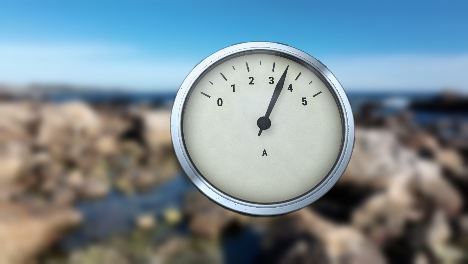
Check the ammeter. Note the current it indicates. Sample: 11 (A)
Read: 3.5 (A)
